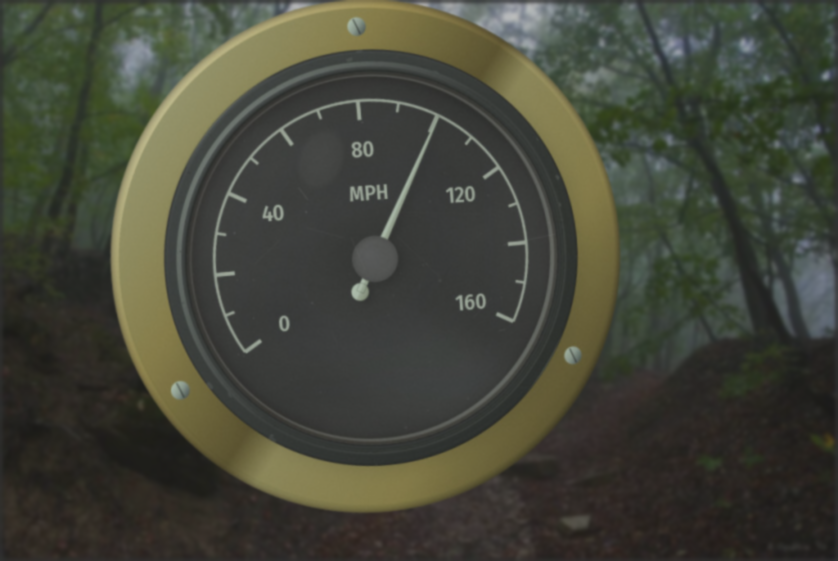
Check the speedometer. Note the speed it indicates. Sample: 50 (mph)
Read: 100 (mph)
